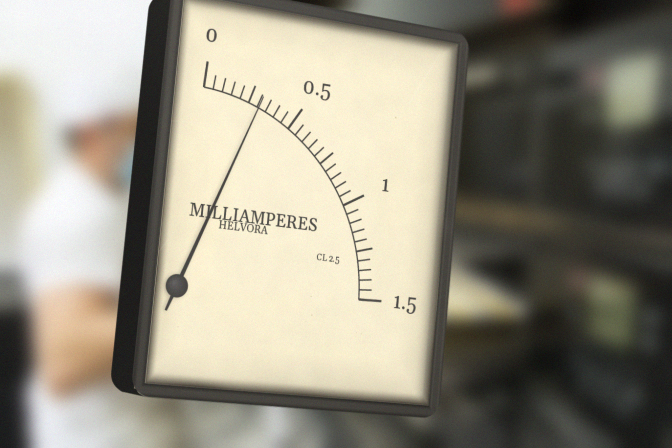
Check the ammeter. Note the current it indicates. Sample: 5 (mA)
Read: 0.3 (mA)
